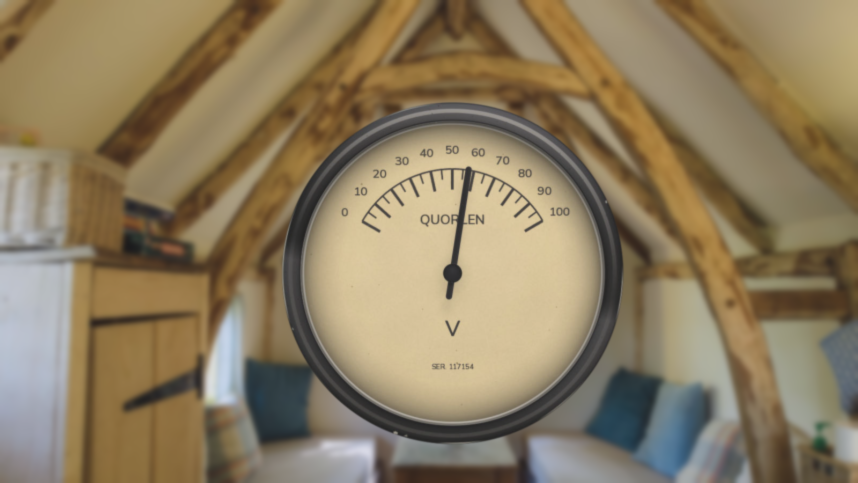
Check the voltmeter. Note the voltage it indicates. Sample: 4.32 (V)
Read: 57.5 (V)
